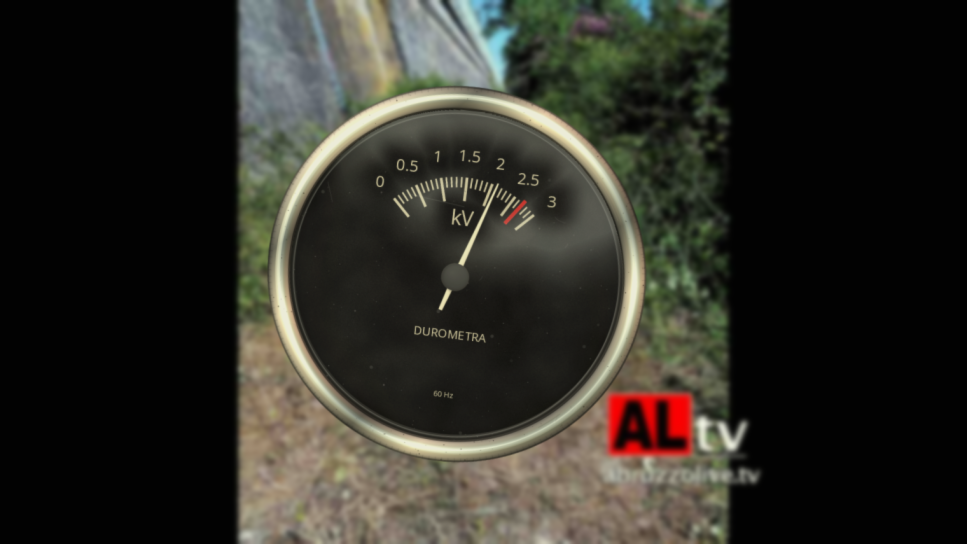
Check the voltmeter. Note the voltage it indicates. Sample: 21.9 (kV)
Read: 2.1 (kV)
